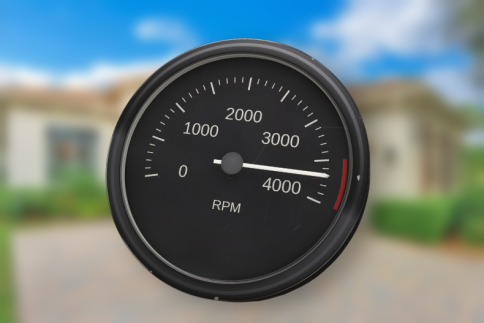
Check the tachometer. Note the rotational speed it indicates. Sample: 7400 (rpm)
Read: 3700 (rpm)
